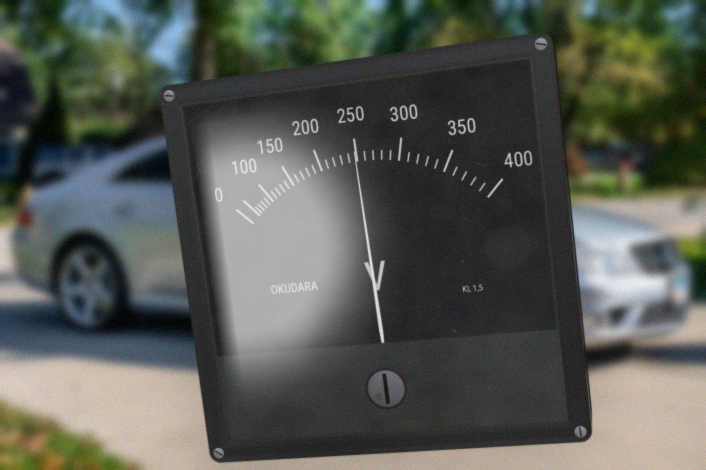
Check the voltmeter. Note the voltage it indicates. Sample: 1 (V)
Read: 250 (V)
